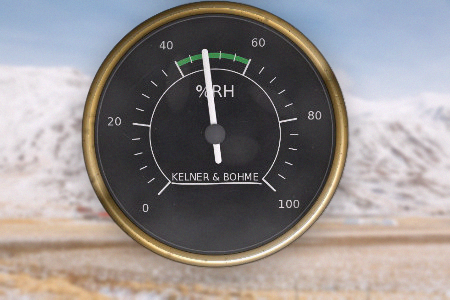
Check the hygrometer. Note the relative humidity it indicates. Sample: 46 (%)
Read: 48 (%)
